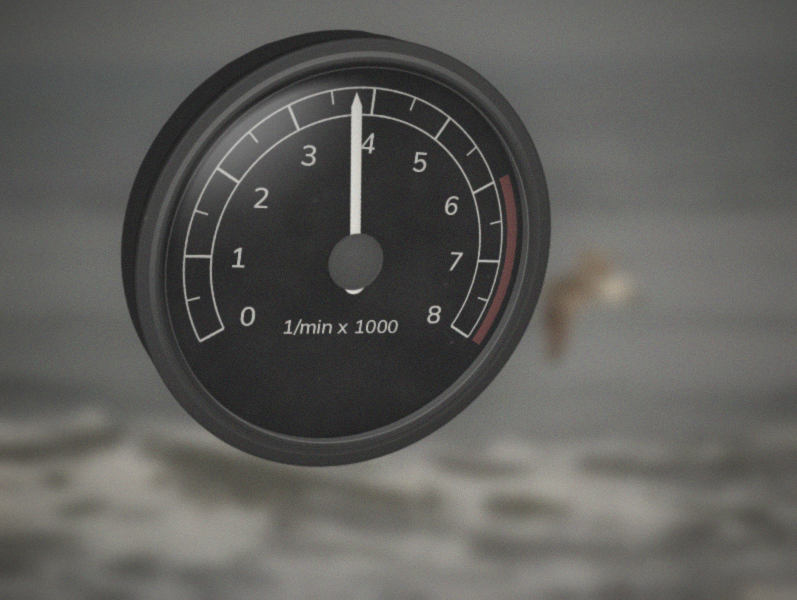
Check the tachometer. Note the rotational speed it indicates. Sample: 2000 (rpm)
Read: 3750 (rpm)
